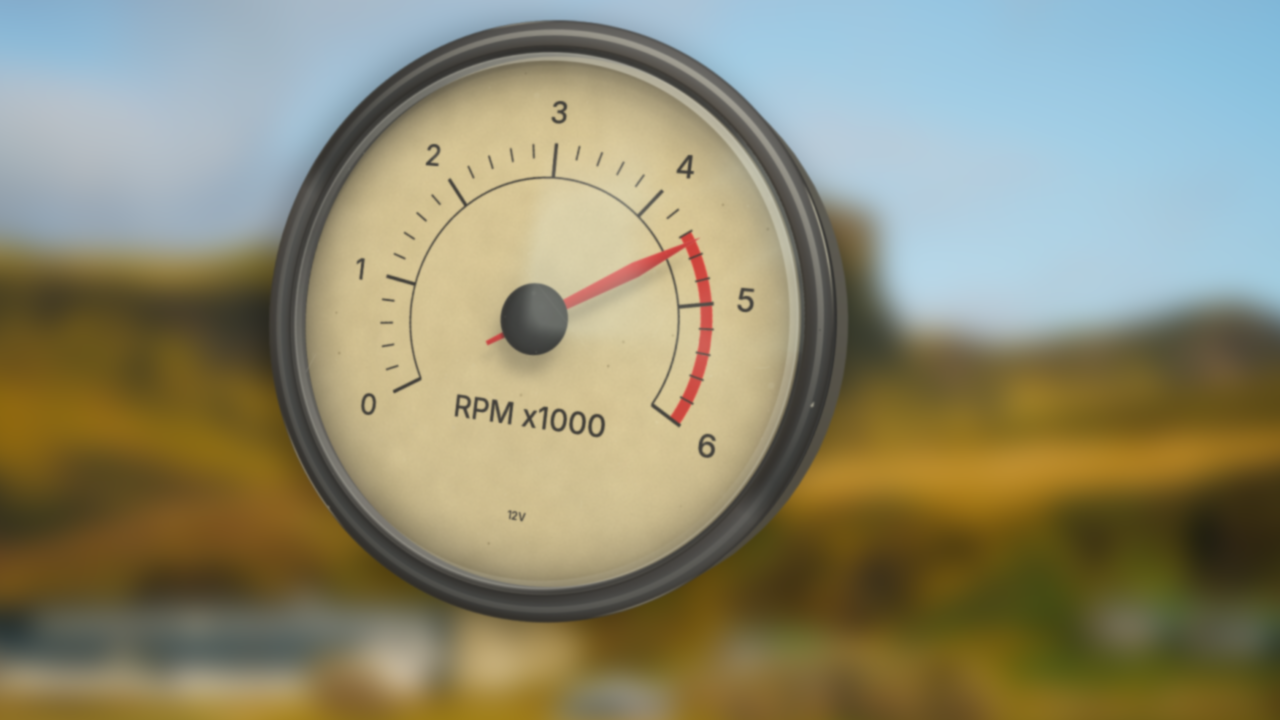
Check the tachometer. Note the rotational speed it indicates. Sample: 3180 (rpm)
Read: 4500 (rpm)
